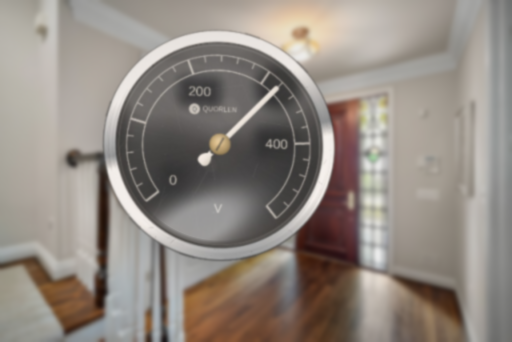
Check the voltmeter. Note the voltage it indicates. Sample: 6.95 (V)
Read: 320 (V)
